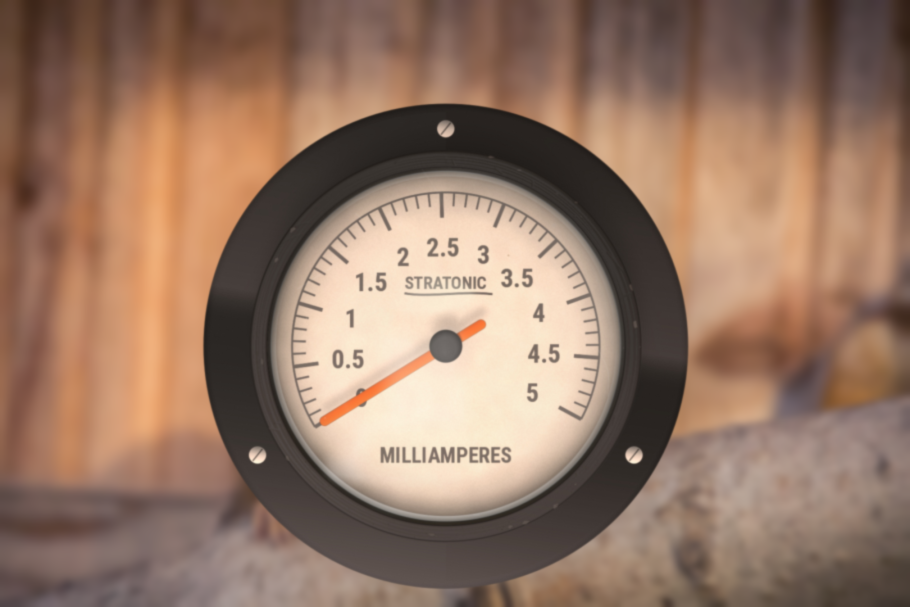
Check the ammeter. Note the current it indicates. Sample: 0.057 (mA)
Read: 0 (mA)
